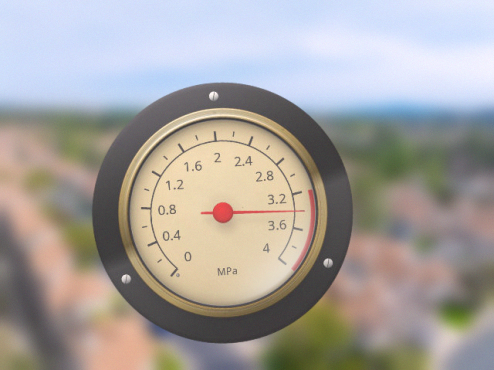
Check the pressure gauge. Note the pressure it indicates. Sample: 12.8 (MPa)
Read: 3.4 (MPa)
